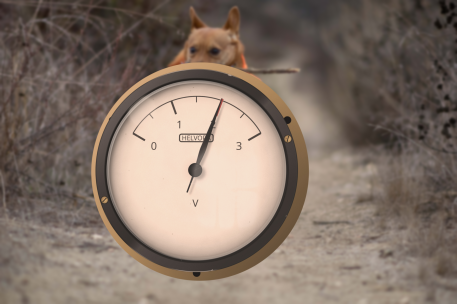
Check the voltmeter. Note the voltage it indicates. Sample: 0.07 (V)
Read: 2 (V)
